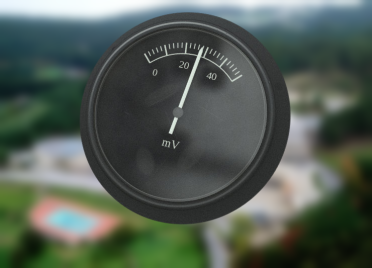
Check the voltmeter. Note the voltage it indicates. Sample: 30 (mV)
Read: 28 (mV)
